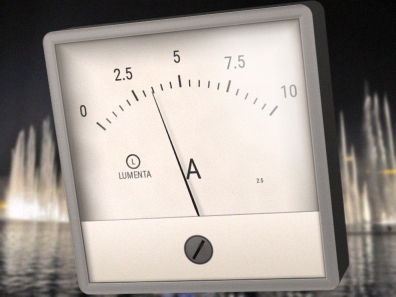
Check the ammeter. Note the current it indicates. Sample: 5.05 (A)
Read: 3.5 (A)
